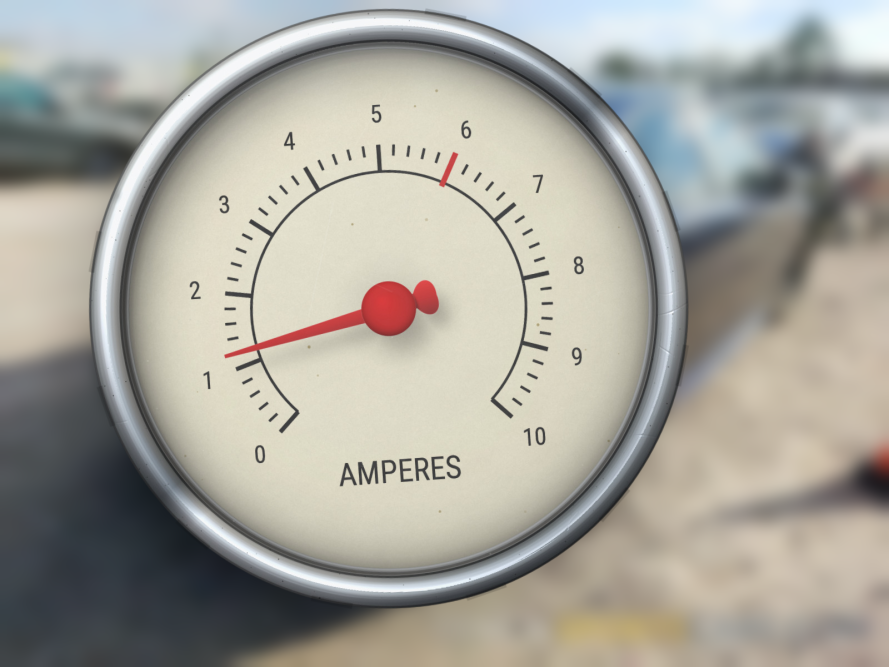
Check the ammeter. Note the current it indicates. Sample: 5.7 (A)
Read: 1.2 (A)
